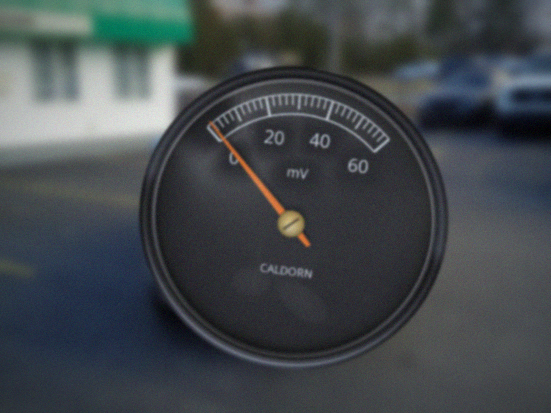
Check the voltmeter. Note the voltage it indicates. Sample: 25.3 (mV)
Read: 2 (mV)
